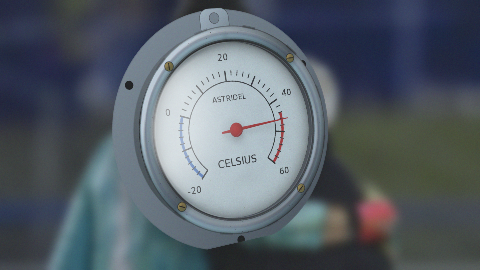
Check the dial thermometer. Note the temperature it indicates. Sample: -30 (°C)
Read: 46 (°C)
